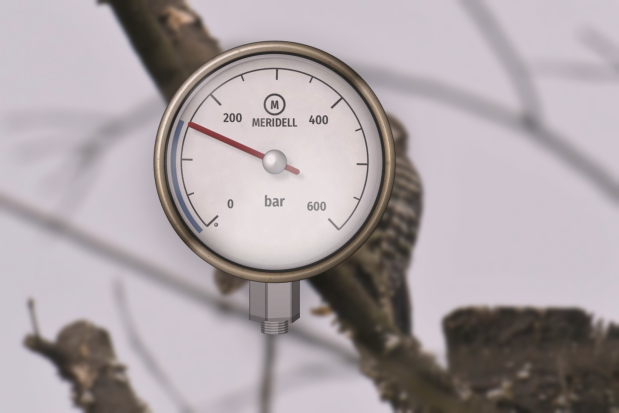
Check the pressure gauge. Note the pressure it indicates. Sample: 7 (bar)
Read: 150 (bar)
